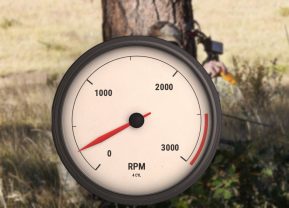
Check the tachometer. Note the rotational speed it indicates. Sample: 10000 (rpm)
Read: 250 (rpm)
